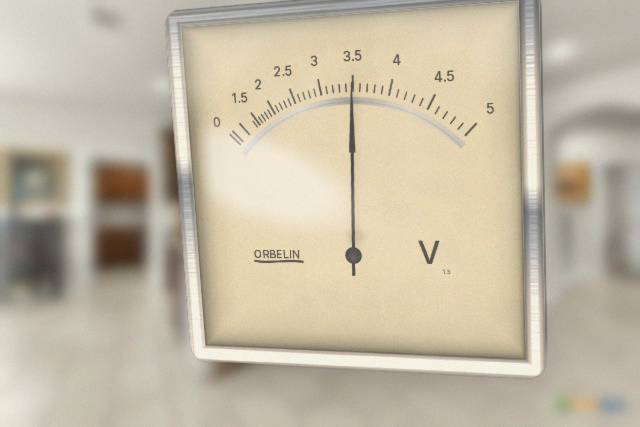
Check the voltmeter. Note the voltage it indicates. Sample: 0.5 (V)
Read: 3.5 (V)
